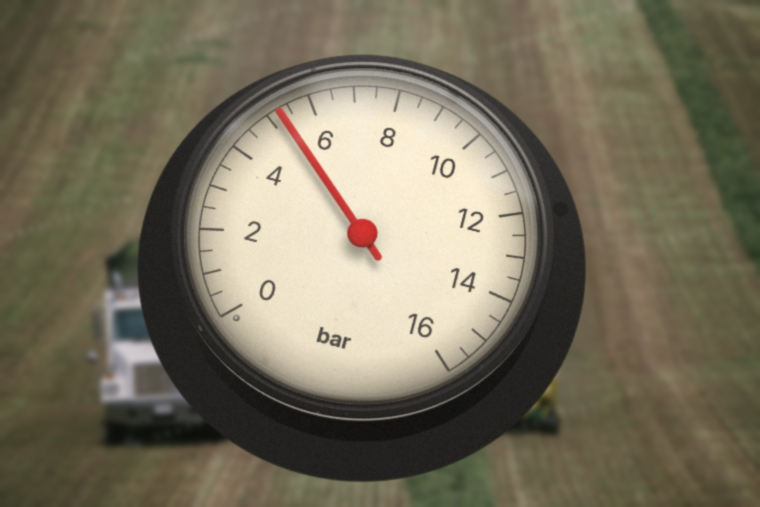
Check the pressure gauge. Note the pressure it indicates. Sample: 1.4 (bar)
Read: 5.25 (bar)
